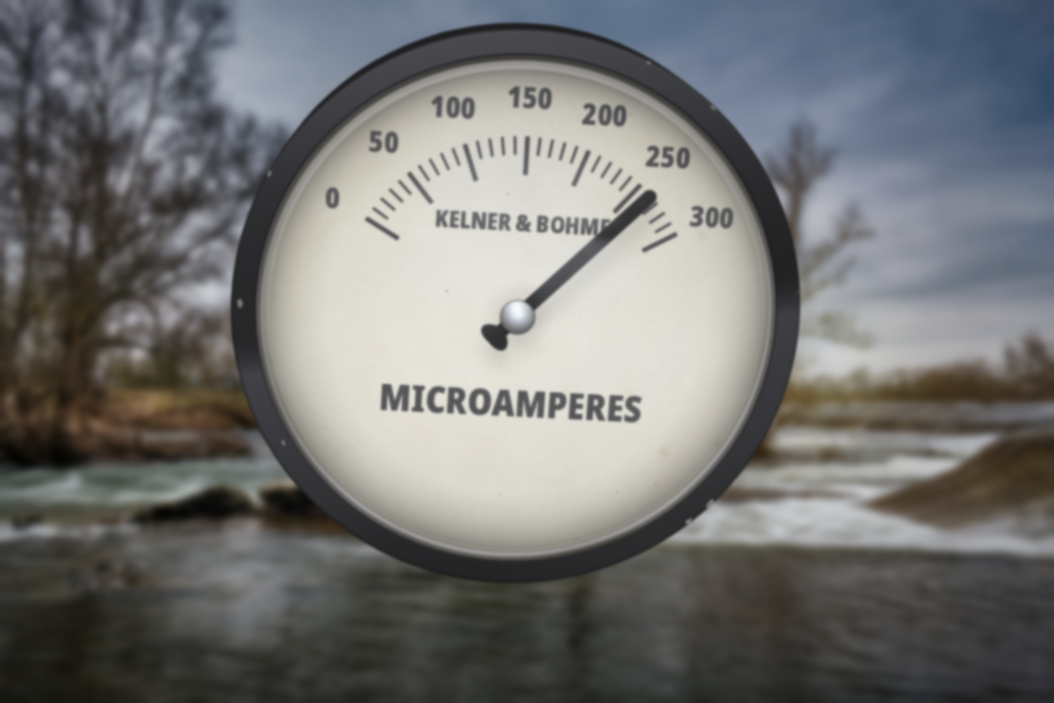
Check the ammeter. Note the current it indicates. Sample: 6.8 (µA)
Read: 260 (µA)
